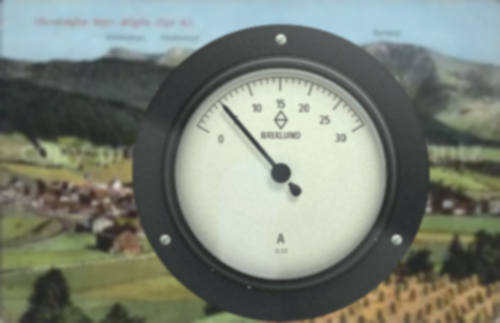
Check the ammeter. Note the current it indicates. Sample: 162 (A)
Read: 5 (A)
